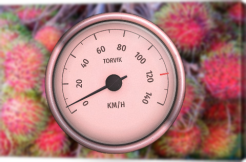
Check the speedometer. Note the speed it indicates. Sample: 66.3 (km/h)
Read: 5 (km/h)
